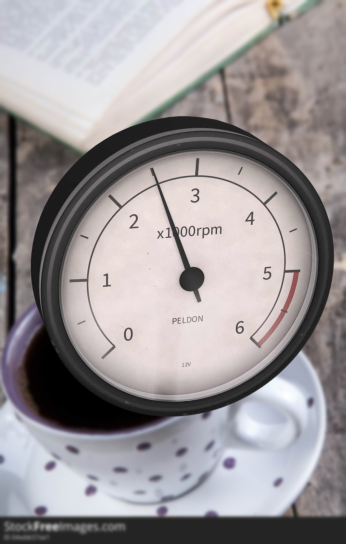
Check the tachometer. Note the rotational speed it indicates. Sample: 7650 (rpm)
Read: 2500 (rpm)
